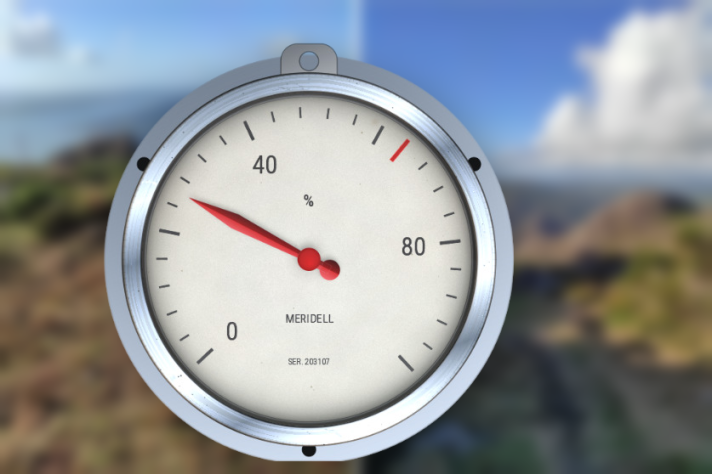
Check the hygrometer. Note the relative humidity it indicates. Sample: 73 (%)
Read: 26 (%)
